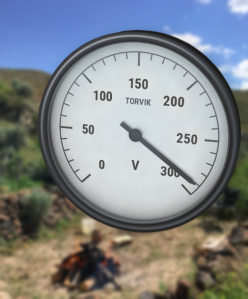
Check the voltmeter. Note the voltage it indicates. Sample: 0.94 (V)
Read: 290 (V)
